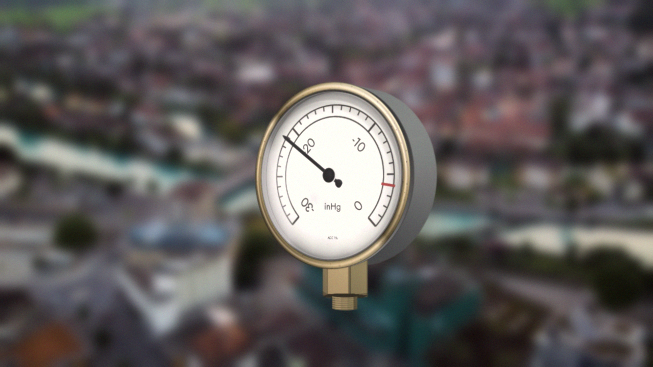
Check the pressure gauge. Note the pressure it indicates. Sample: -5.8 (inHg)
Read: -21 (inHg)
